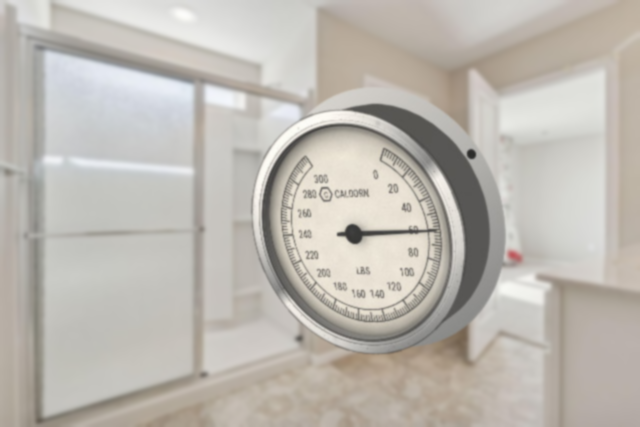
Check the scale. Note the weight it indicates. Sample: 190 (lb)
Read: 60 (lb)
